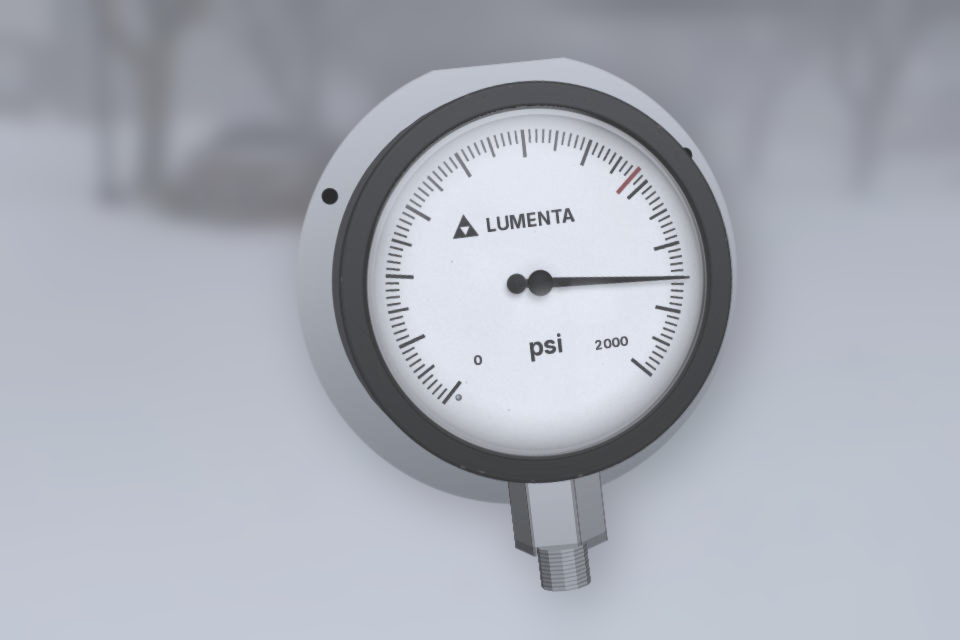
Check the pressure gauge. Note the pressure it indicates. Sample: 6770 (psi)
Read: 1700 (psi)
